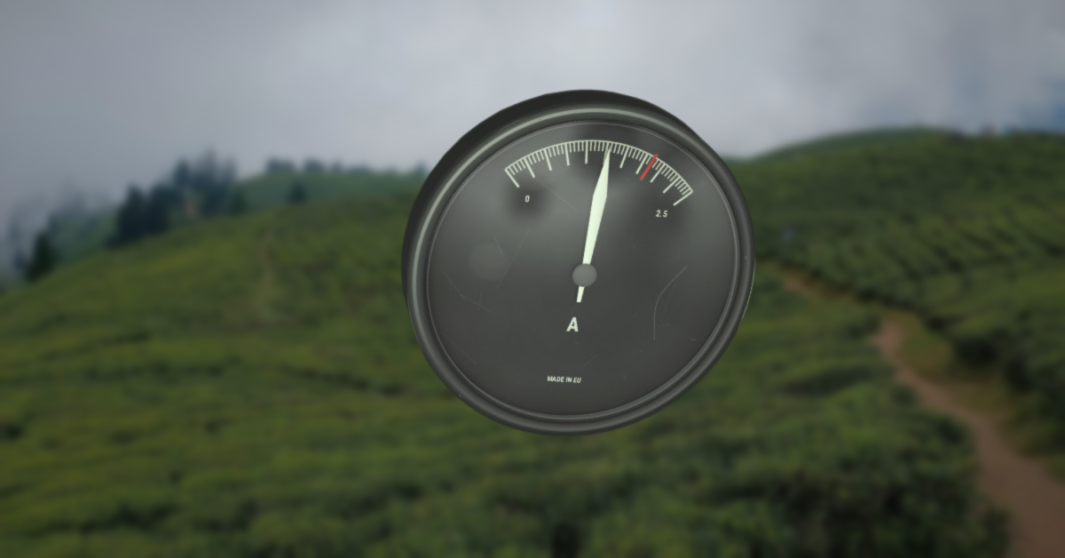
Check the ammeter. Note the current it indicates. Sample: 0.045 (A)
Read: 1.25 (A)
